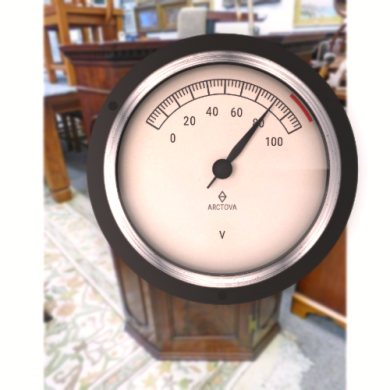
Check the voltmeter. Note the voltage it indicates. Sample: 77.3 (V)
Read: 80 (V)
